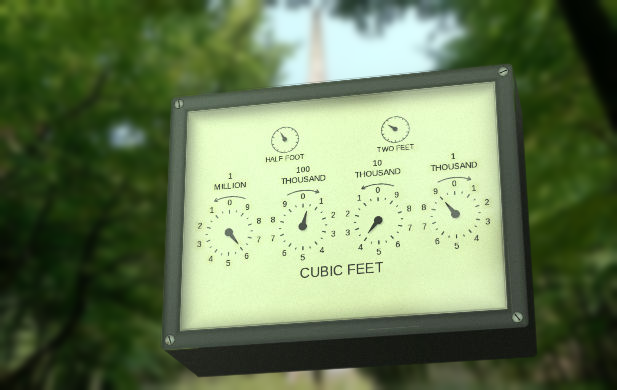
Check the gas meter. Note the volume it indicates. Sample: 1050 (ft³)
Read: 603900 (ft³)
